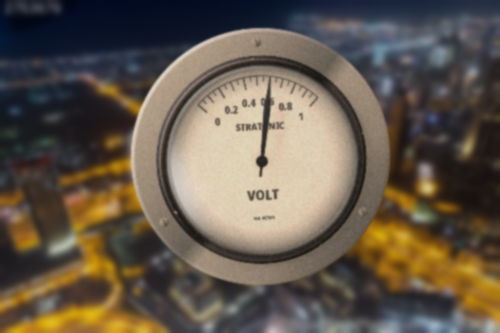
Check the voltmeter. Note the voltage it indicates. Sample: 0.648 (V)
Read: 0.6 (V)
